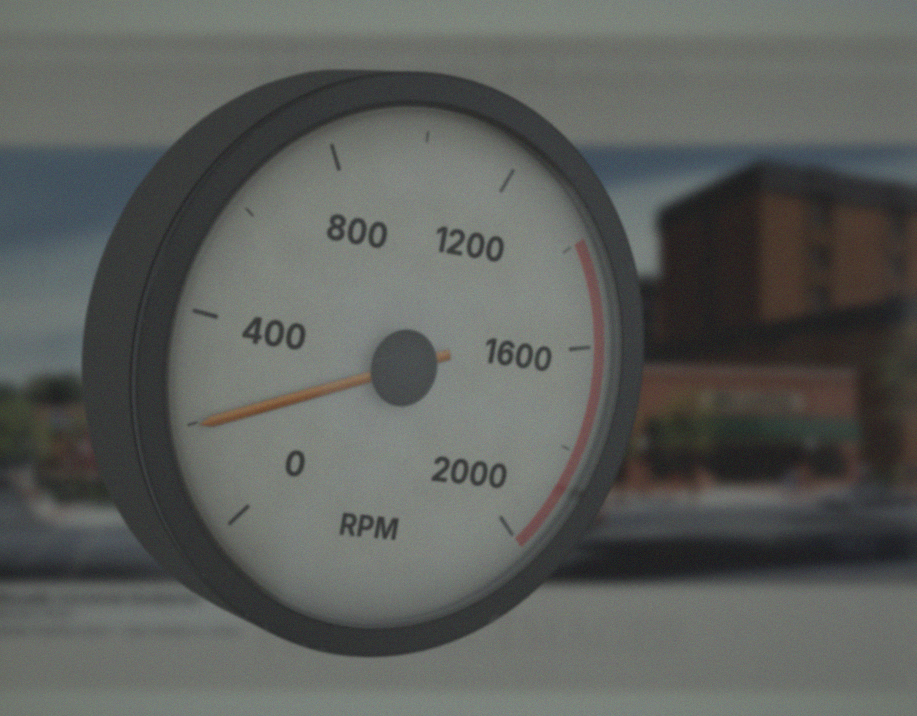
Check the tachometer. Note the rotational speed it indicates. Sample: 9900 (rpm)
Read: 200 (rpm)
